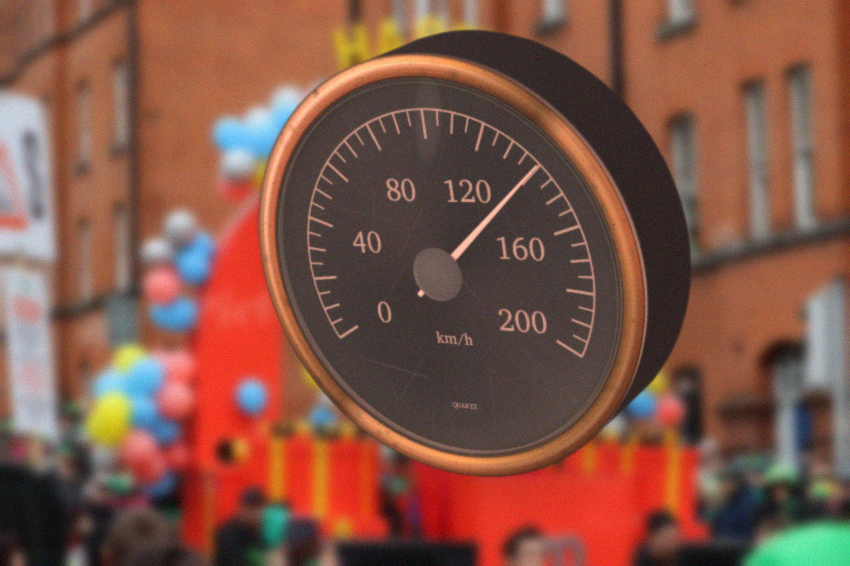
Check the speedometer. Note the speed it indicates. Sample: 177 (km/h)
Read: 140 (km/h)
